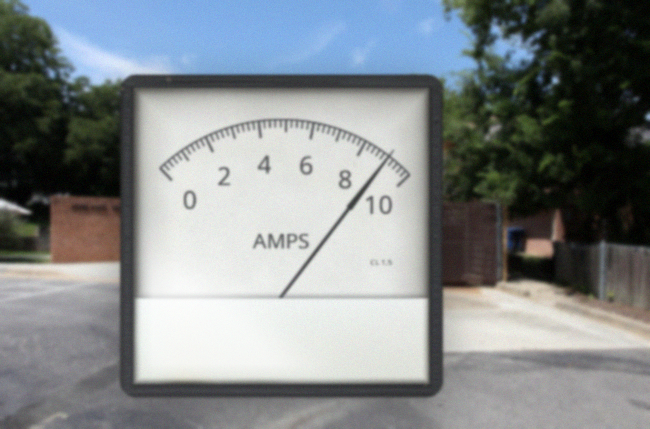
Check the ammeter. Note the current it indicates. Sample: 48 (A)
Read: 9 (A)
